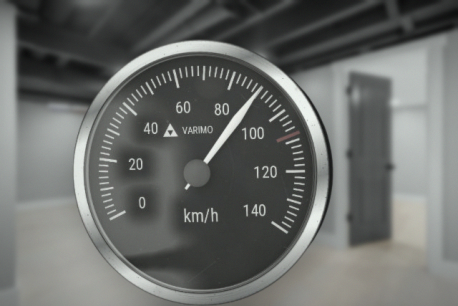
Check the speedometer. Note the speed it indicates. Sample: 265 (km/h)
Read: 90 (km/h)
